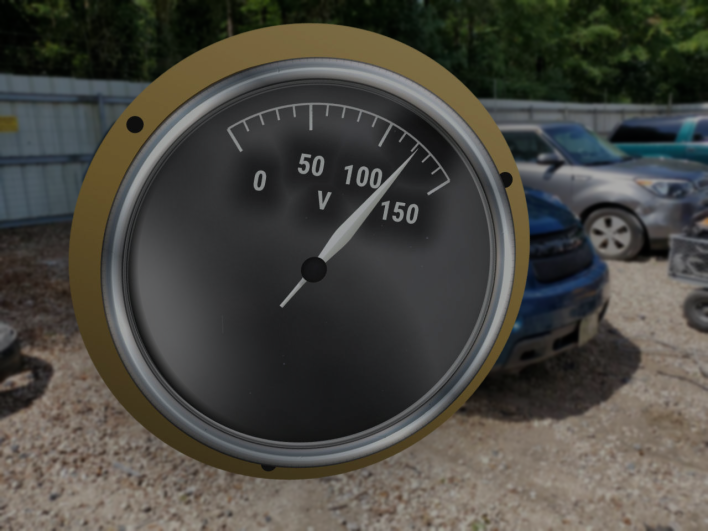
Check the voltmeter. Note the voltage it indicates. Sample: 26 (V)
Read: 120 (V)
